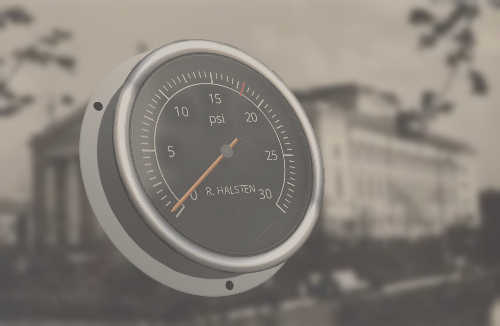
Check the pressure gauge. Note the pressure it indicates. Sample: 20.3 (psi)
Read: 0.5 (psi)
